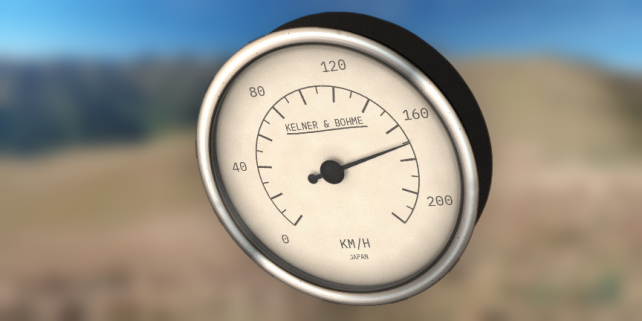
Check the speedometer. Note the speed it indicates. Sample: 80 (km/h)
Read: 170 (km/h)
